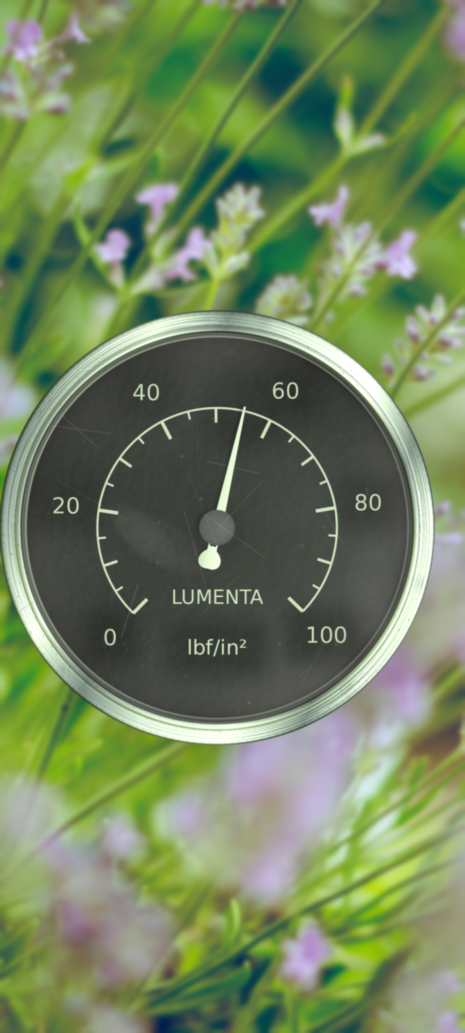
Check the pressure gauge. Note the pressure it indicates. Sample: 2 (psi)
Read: 55 (psi)
